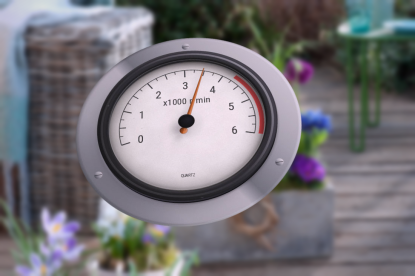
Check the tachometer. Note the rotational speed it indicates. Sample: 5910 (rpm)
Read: 3500 (rpm)
